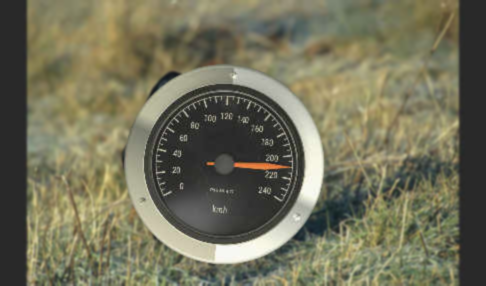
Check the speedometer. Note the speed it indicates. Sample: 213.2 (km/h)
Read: 210 (km/h)
